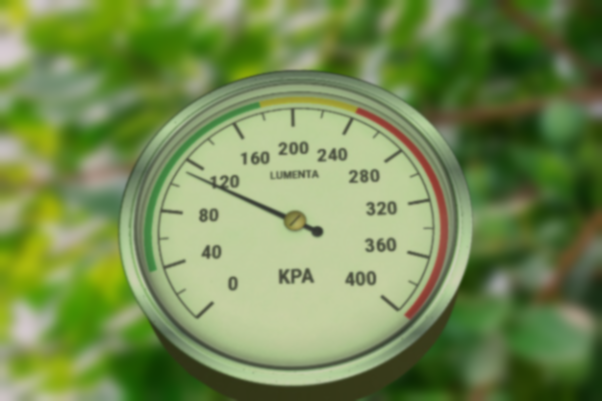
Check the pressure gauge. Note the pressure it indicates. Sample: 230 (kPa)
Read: 110 (kPa)
